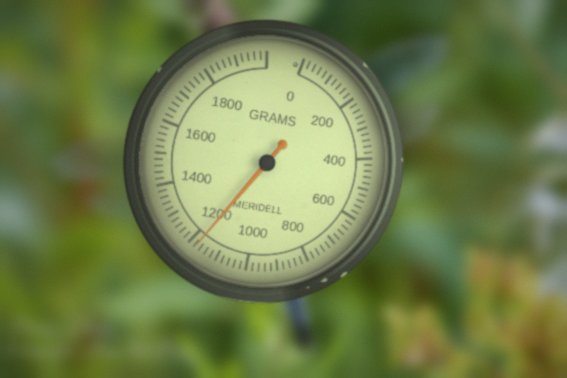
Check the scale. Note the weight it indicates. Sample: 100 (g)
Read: 1180 (g)
